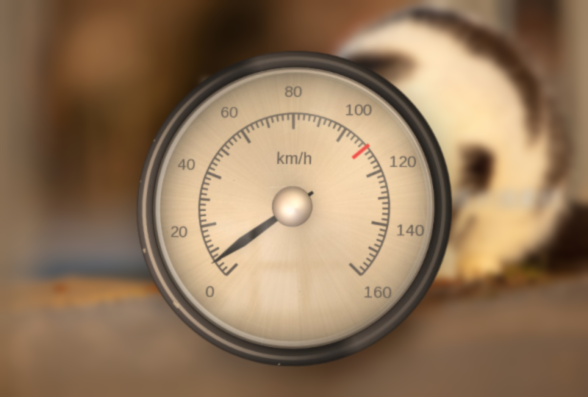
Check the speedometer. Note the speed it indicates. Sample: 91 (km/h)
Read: 6 (km/h)
